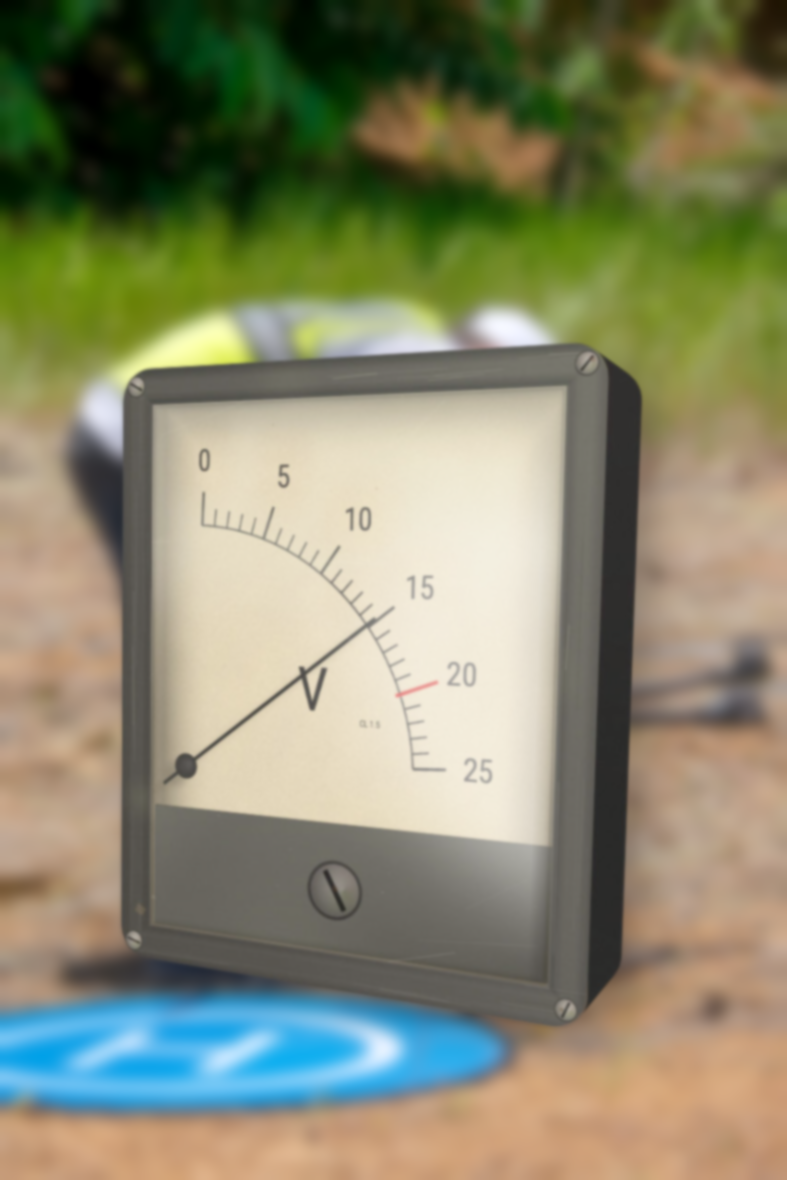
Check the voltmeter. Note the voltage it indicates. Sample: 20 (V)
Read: 15 (V)
